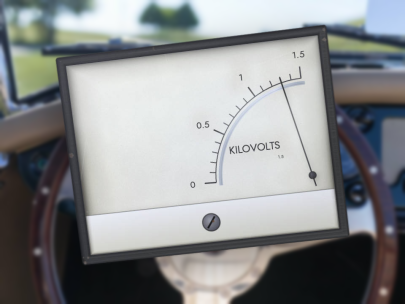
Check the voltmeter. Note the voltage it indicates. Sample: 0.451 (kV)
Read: 1.3 (kV)
